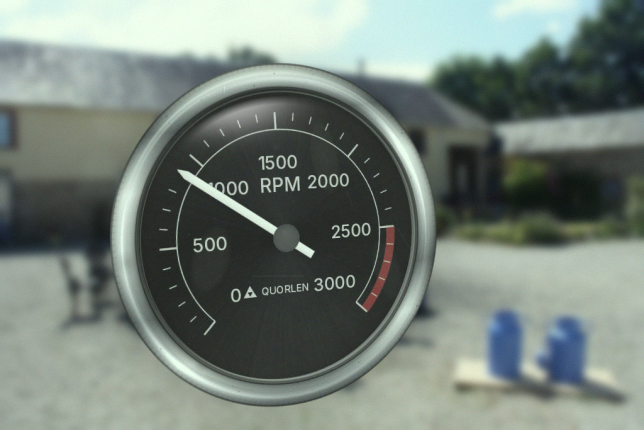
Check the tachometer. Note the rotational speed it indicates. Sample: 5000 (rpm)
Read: 900 (rpm)
